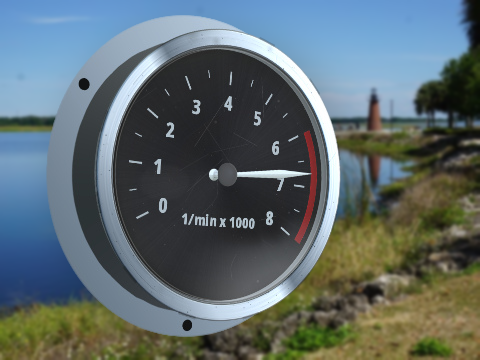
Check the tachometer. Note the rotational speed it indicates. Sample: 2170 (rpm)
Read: 6750 (rpm)
